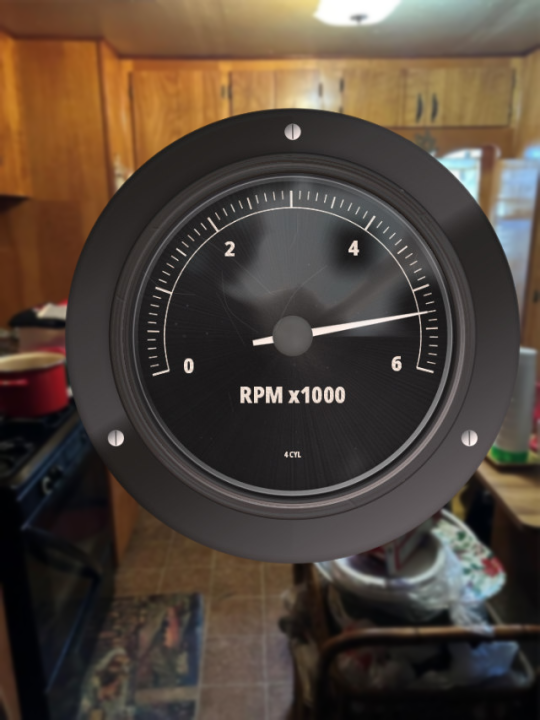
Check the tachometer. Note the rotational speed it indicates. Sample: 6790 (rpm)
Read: 5300 (rpm)
